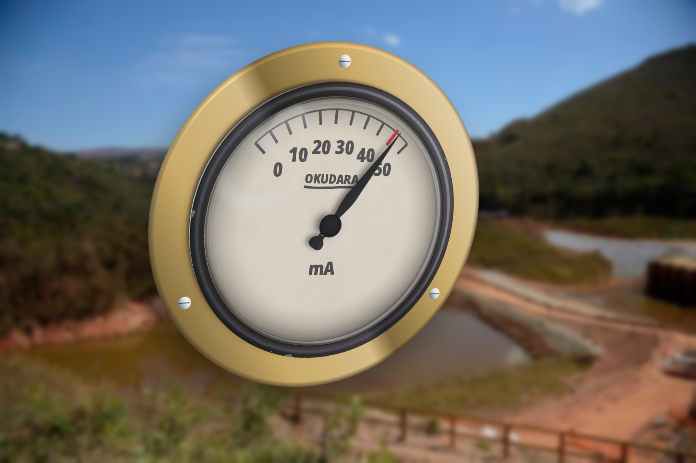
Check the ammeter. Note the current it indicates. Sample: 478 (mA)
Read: 45 (mA)
